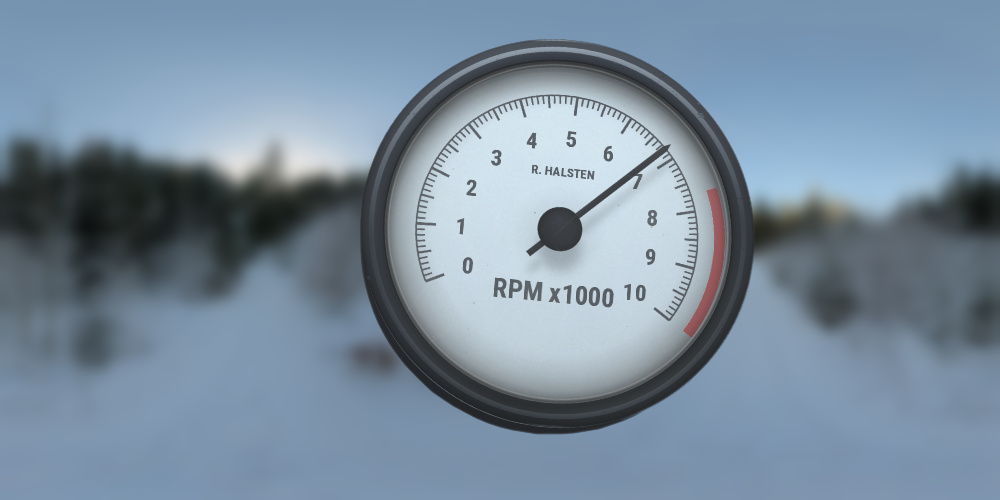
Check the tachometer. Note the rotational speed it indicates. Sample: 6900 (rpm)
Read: 6800 (rpm)
